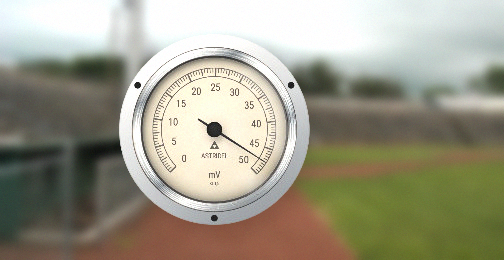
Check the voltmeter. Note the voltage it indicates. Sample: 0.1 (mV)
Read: 47.5 (mV)
